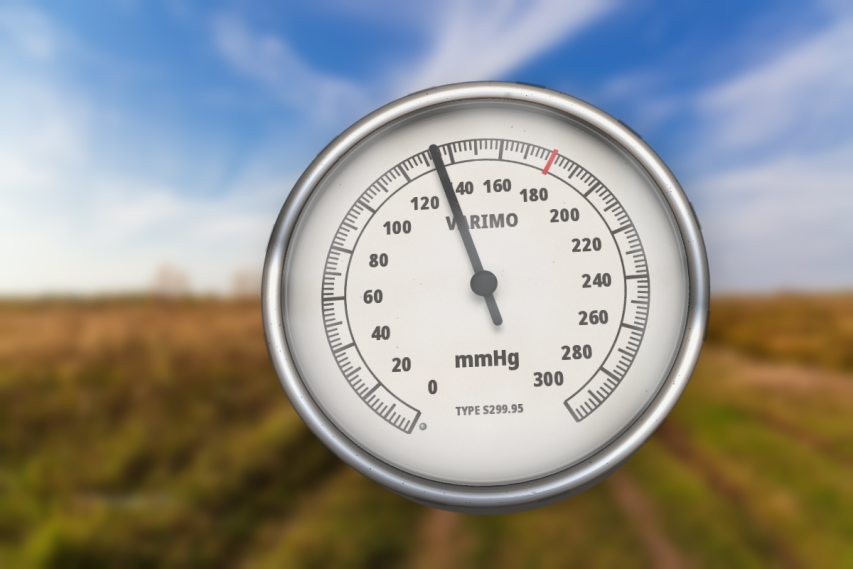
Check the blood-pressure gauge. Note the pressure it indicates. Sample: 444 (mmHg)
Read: 134 (mmHg)
